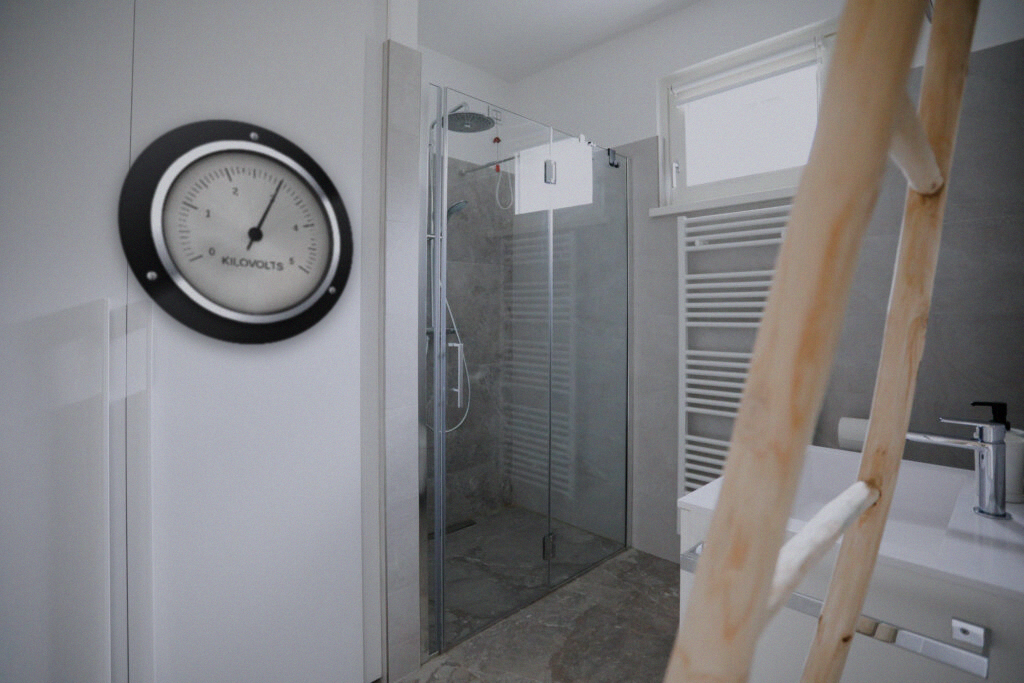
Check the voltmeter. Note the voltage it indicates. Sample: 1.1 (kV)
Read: 3 (kV)
